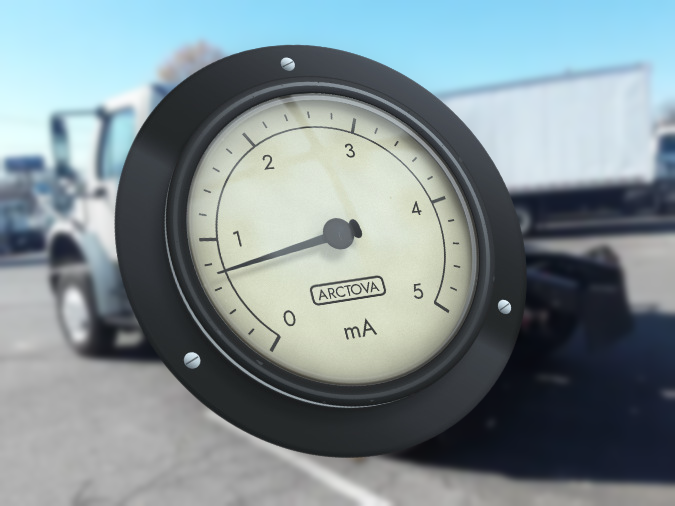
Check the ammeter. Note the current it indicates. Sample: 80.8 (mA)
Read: 0.7 (mA)
